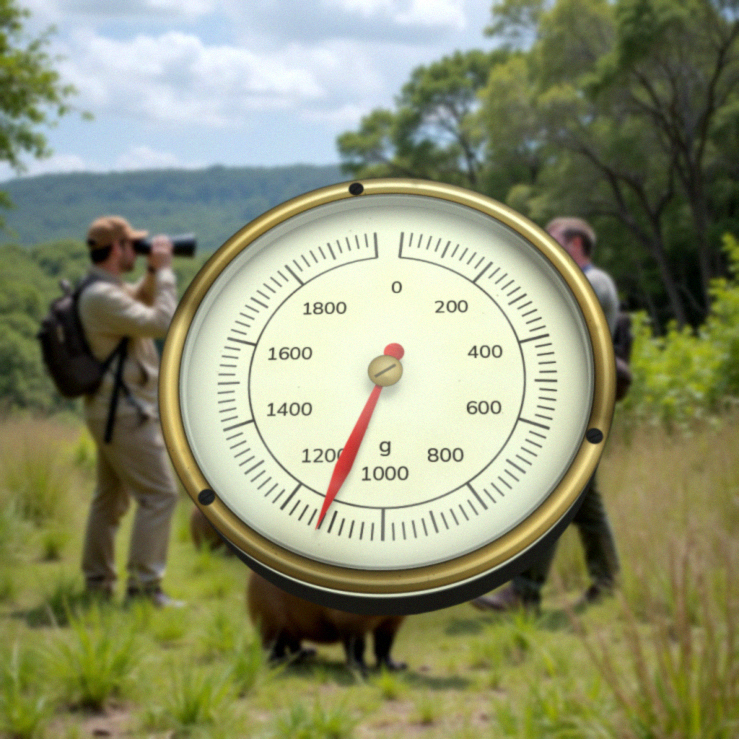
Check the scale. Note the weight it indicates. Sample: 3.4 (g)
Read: 1120 (g)
